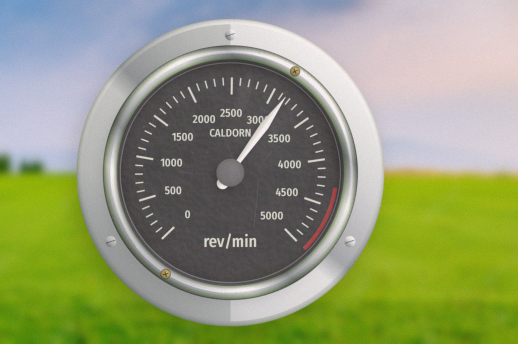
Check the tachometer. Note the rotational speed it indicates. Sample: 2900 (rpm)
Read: 3150 (rpm)
